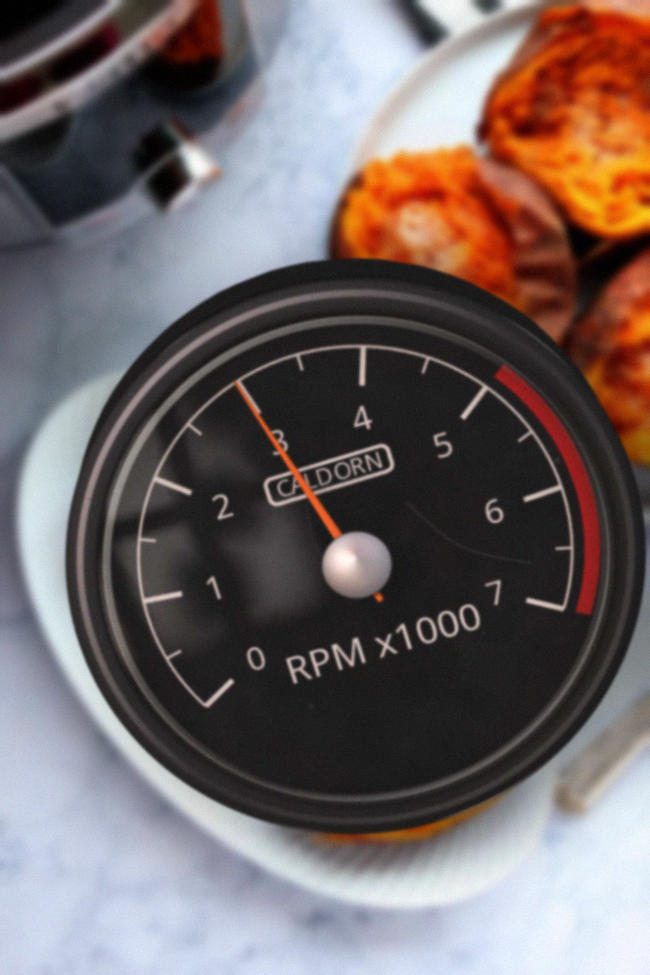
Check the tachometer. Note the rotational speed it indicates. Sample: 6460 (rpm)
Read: 3000 (rpm)
